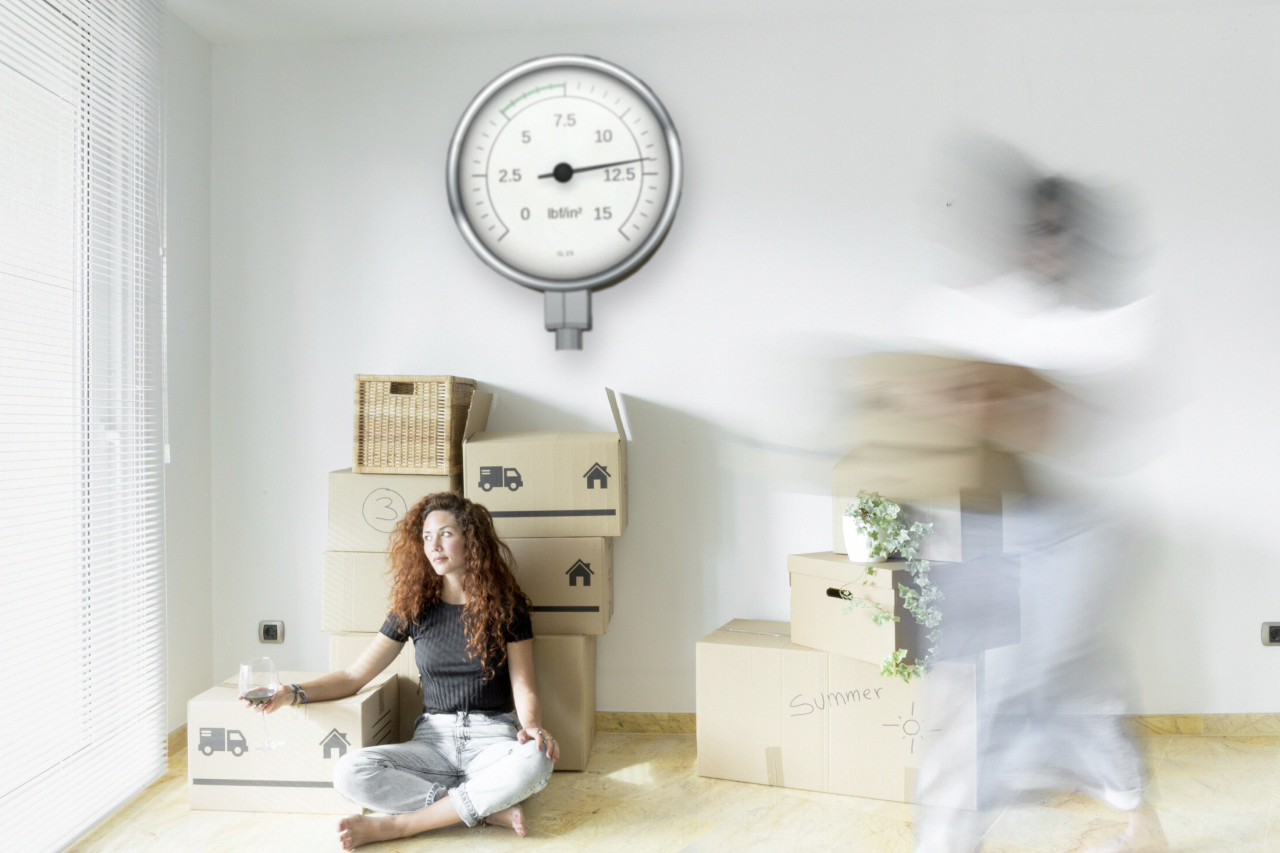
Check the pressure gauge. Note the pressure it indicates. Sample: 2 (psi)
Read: 12 (psi)
